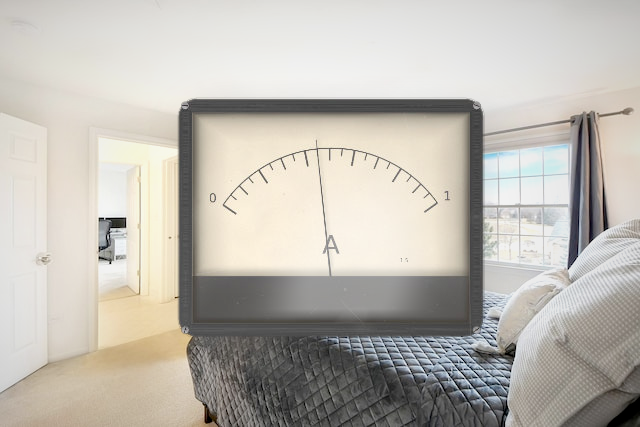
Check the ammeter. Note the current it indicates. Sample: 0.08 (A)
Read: 0.45 (A)
